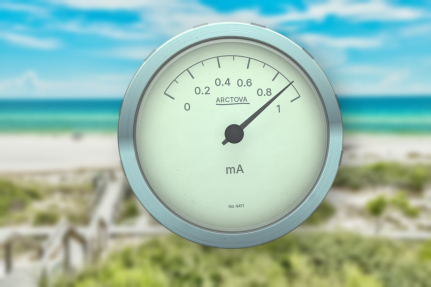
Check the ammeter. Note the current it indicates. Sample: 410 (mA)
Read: 0.9 (mA)
